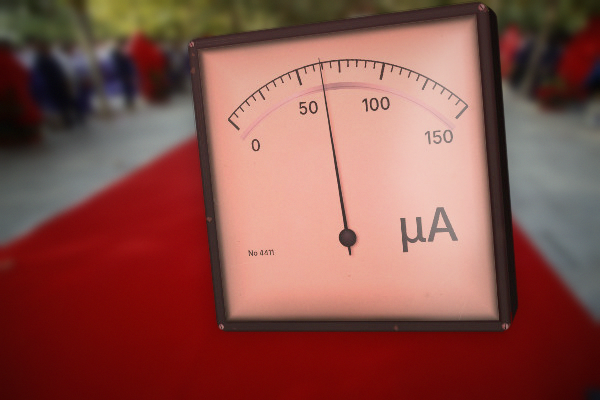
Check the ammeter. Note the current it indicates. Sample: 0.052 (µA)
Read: 65 (µA)
